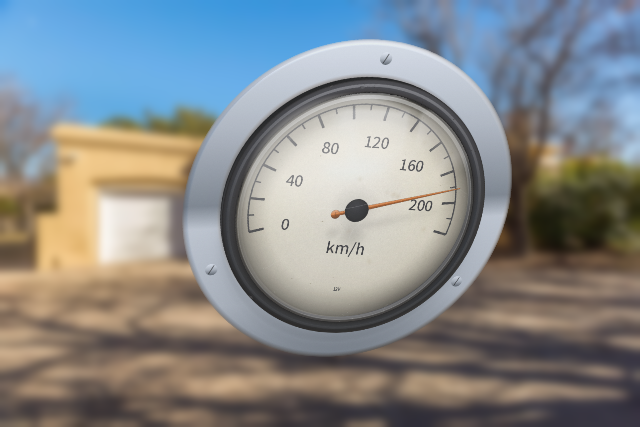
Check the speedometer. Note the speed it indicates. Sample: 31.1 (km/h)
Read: 190 (km/h)
